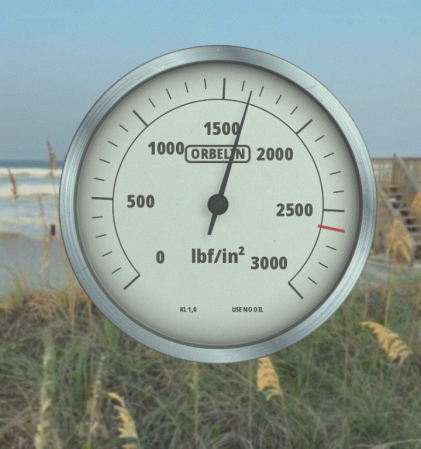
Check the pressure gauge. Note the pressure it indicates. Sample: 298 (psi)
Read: 1650 (psi)
